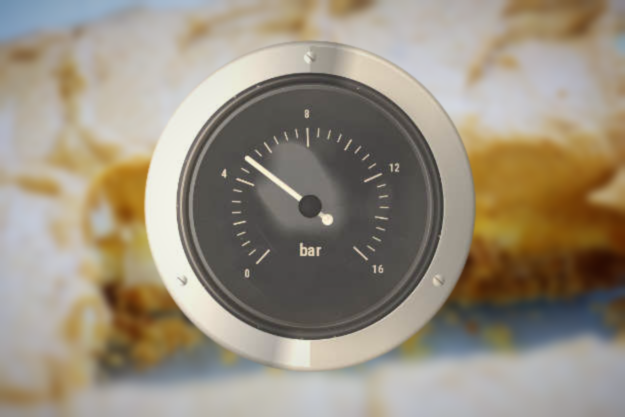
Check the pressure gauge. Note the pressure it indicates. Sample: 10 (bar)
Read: 5 (bar)
